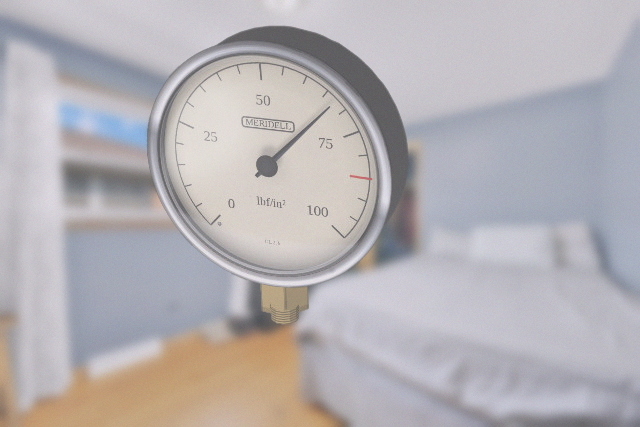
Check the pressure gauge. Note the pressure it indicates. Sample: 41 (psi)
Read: 67.5 (psi)
